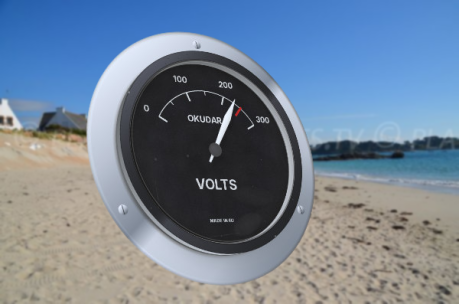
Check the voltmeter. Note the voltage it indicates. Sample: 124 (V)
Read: 225 (V)
